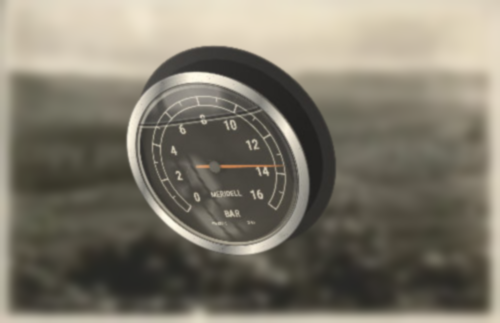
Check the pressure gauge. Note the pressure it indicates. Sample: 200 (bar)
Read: 13.5 (bar)
